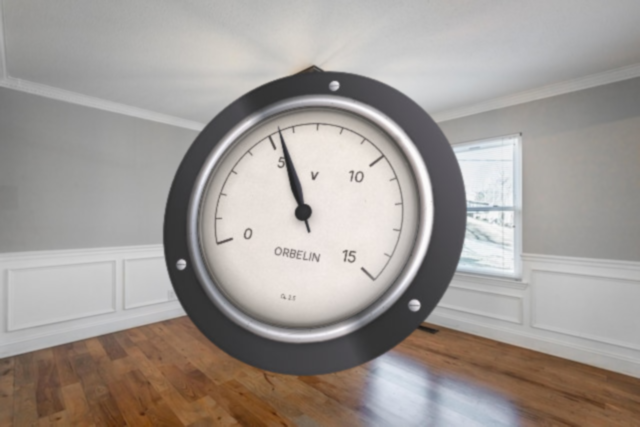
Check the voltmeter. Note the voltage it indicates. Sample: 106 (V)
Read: 5.5 (V)
